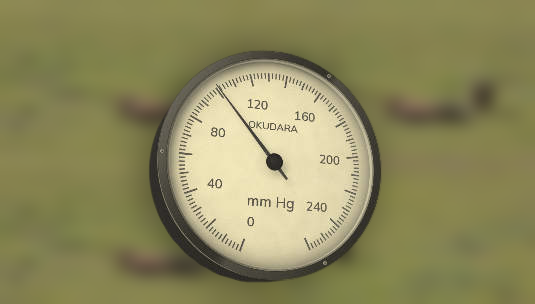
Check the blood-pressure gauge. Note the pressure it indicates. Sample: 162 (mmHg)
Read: 100 (mmHg)
